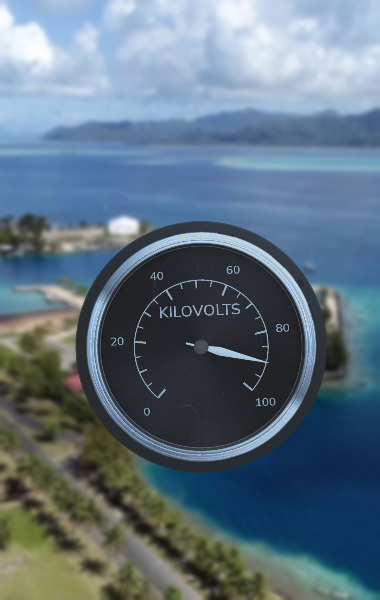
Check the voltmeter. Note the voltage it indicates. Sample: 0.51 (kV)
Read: 90 (kV)
